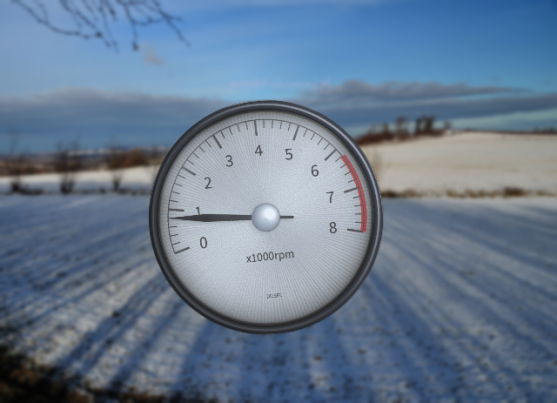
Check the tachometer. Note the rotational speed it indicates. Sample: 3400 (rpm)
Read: 800 (rpm)
